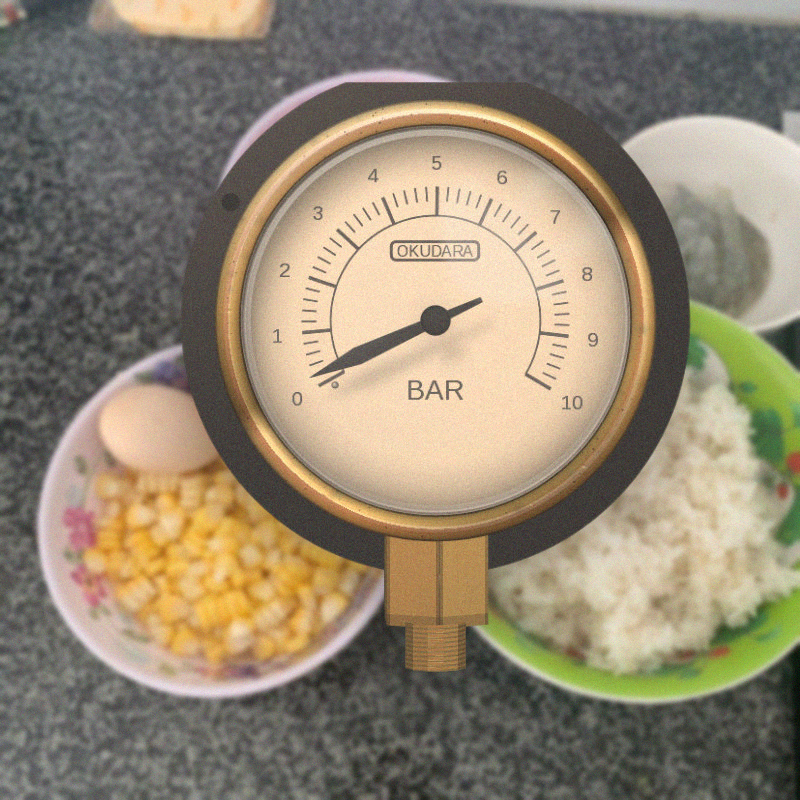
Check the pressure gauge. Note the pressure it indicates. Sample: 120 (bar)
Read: 0.2 (bar)
